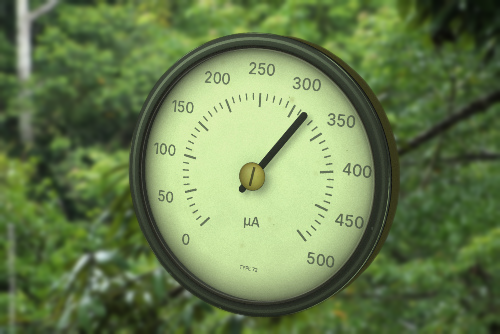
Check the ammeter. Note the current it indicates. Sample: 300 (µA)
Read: 320 (µA)
